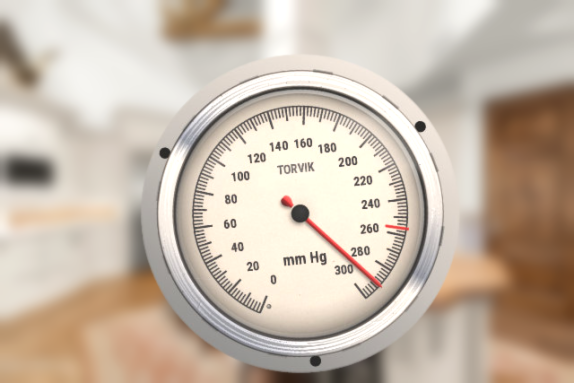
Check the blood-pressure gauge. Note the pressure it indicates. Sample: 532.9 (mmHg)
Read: 290 (mmHg)
